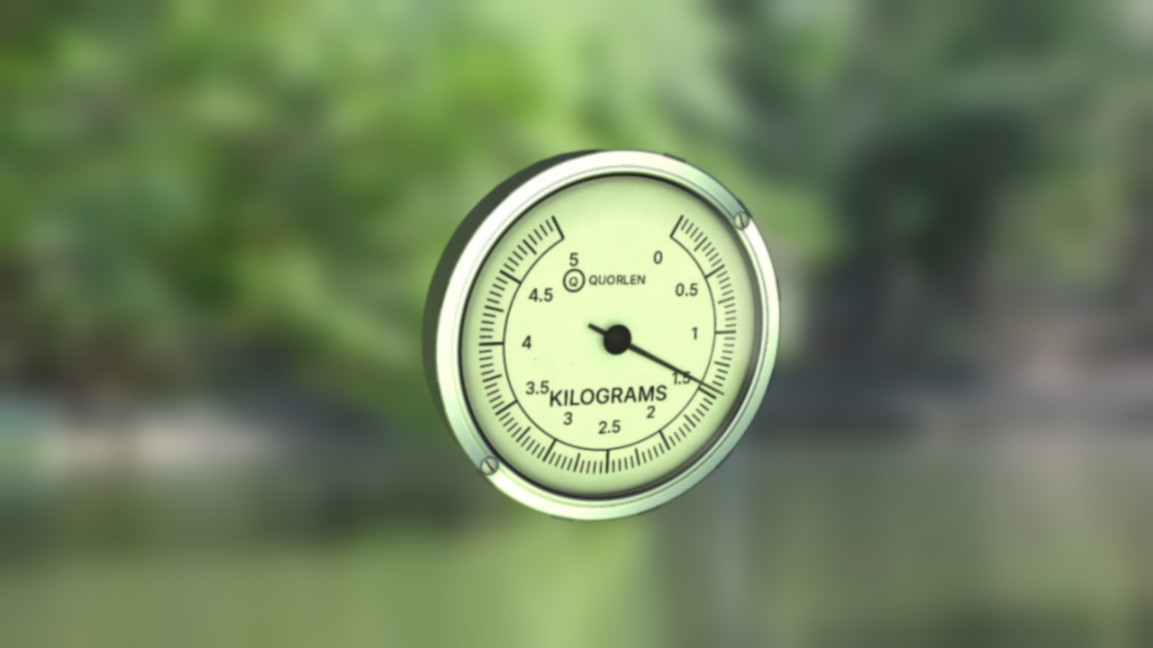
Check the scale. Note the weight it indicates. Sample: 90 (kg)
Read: 1.45 (kg)
